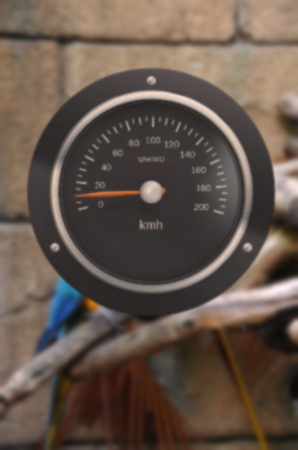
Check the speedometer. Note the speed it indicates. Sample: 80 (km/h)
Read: 10 (km/h)
